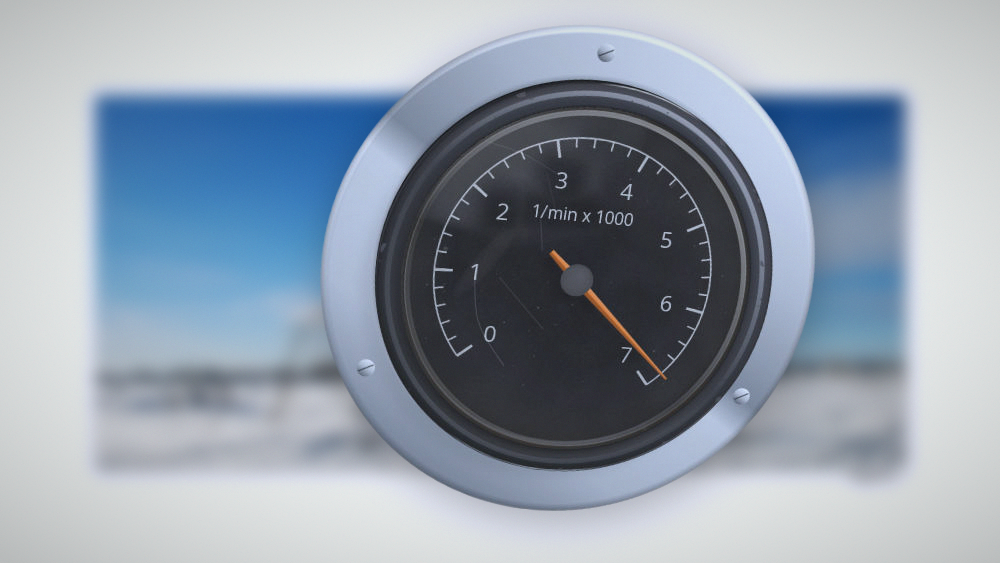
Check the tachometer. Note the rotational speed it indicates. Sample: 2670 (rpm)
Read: 6800 (rpm)
